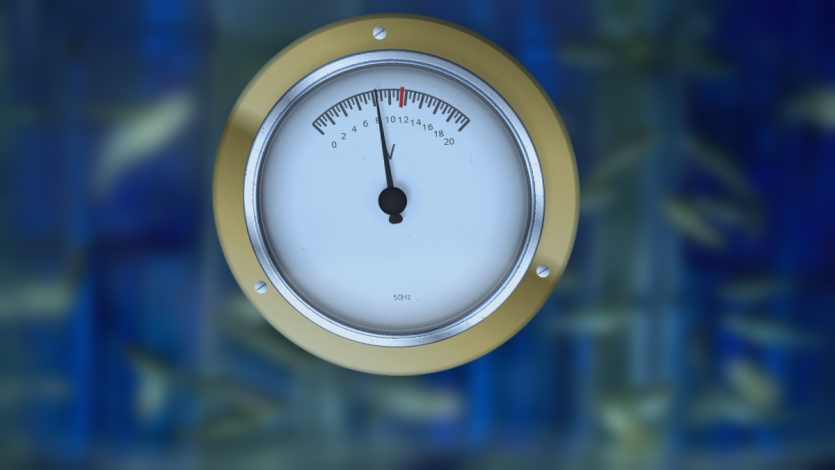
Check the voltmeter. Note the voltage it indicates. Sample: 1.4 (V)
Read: 8.5 (V)
